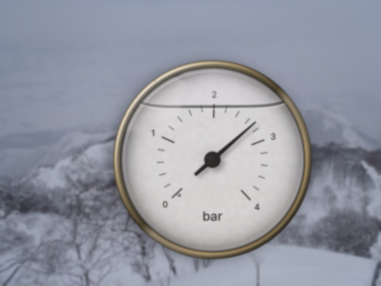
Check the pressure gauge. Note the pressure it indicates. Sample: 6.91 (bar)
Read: 2.7 (bar)
